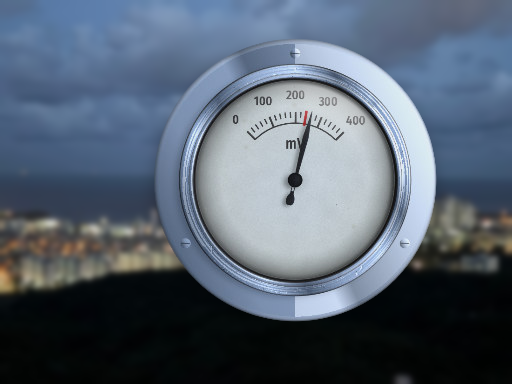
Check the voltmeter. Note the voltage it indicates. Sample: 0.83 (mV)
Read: 260 (mV)
